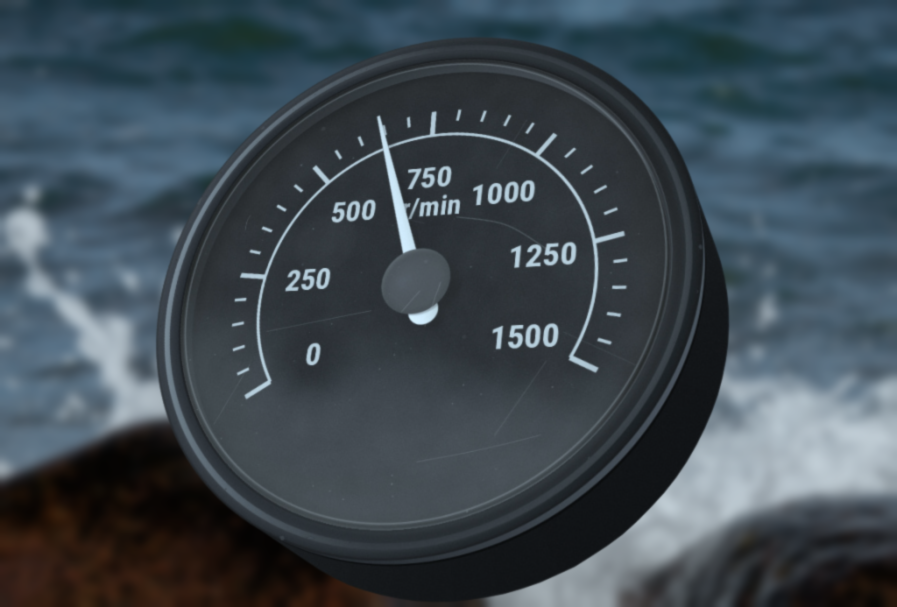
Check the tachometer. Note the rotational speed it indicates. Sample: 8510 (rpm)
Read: 650 (rpm)
